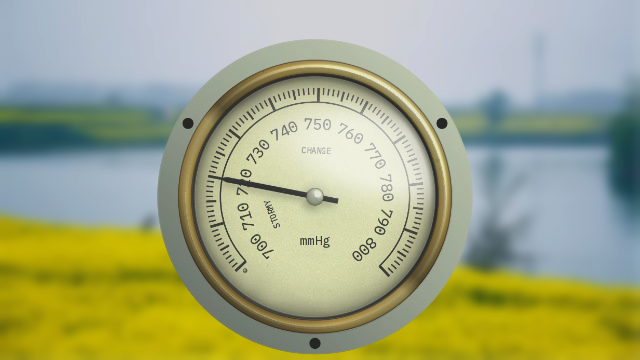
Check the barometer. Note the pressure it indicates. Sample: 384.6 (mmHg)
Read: 720 (mmHg)
